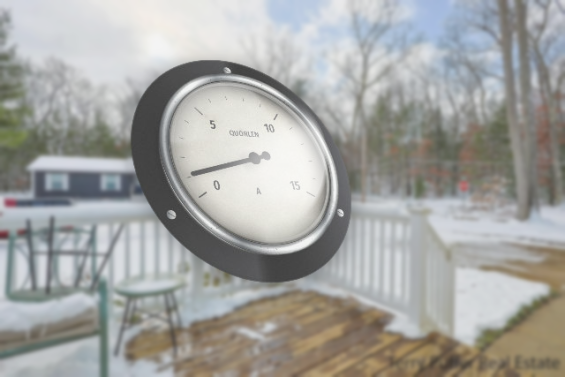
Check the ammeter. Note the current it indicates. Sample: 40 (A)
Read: 1 (A)
